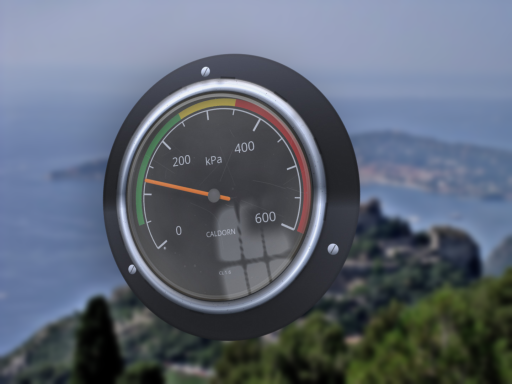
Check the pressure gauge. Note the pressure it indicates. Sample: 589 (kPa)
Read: 125 (kPa)
